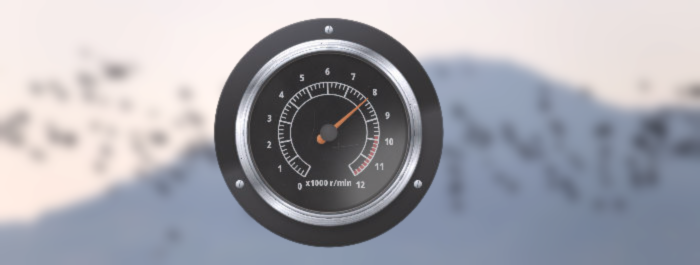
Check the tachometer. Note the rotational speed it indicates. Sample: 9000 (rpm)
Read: 8000 (rpm)
